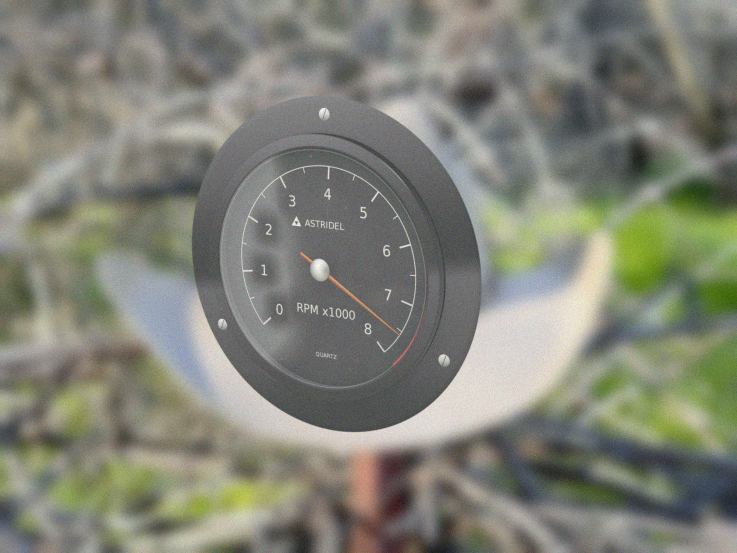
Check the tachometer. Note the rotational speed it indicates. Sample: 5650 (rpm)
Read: 7500 (rpm)
